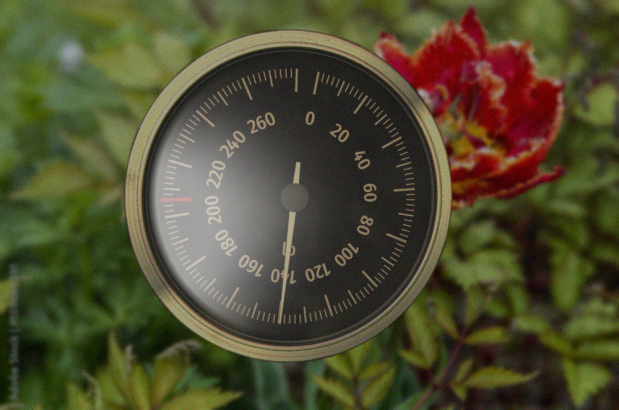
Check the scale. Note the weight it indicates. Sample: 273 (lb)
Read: 140 (lb)
